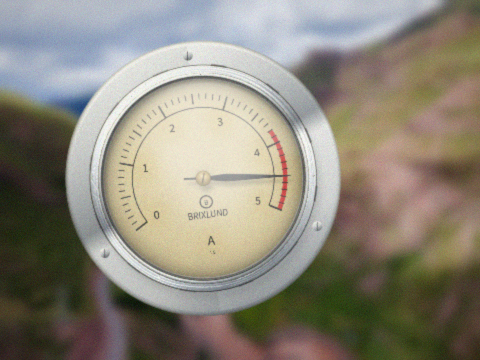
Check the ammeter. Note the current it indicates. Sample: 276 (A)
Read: 4.5 (A)
